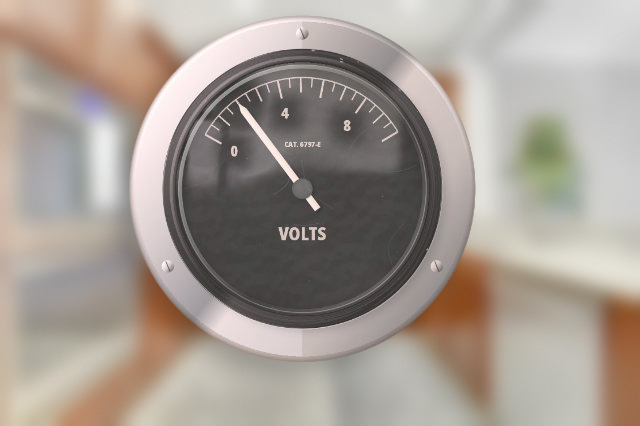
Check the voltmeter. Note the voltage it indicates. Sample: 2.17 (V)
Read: 2 (V)
